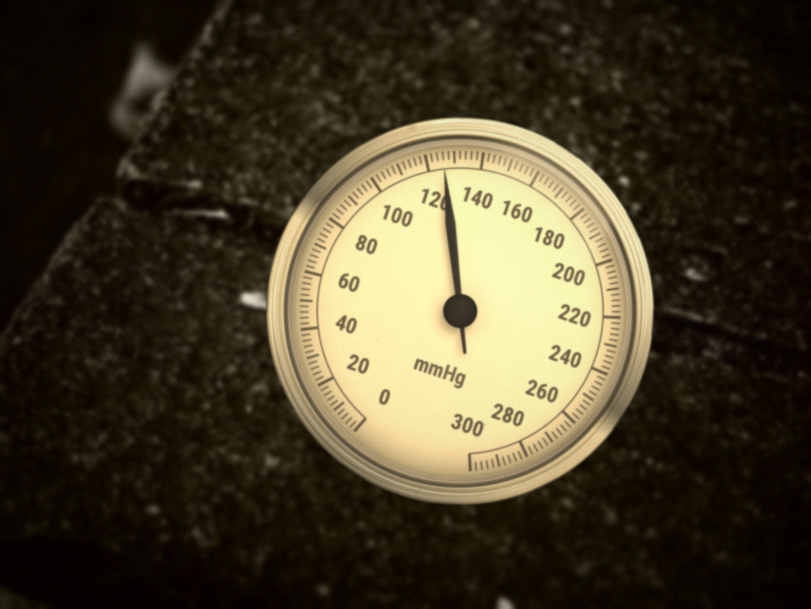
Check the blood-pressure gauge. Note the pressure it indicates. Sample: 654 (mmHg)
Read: 126 (mmHg)
